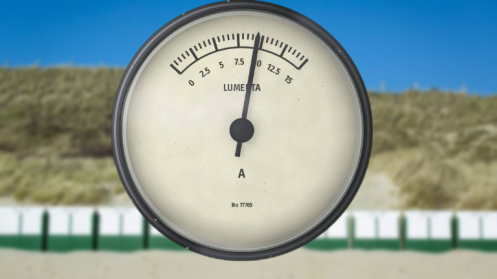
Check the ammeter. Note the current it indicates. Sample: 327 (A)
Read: 9.5 (A)
